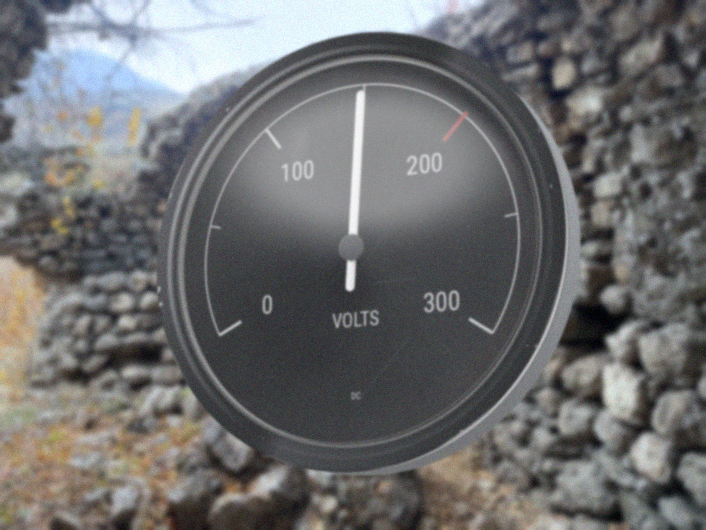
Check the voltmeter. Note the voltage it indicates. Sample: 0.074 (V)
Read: 150 (V)
